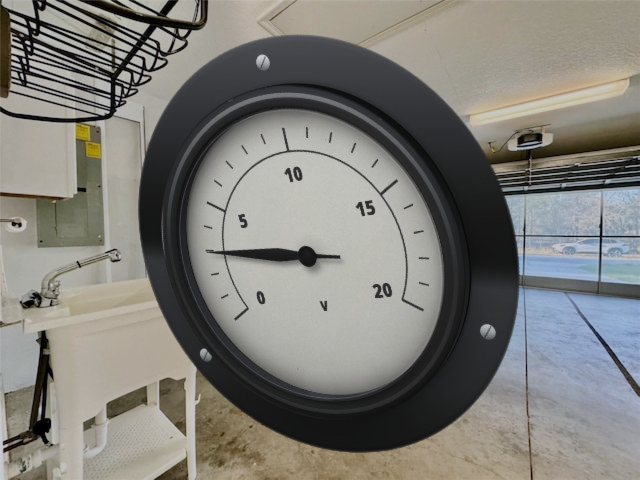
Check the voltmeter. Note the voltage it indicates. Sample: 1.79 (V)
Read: 3 (V)
